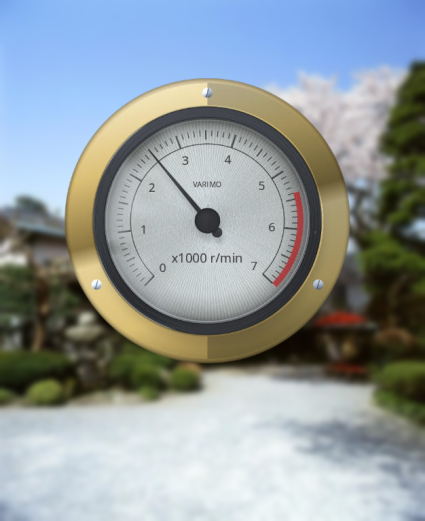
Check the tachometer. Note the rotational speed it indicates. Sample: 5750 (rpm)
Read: 2500 (rpm)
